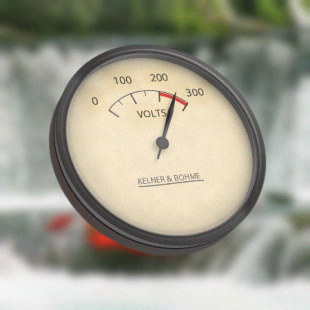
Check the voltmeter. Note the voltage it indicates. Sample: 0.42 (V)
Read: 250 (V)
